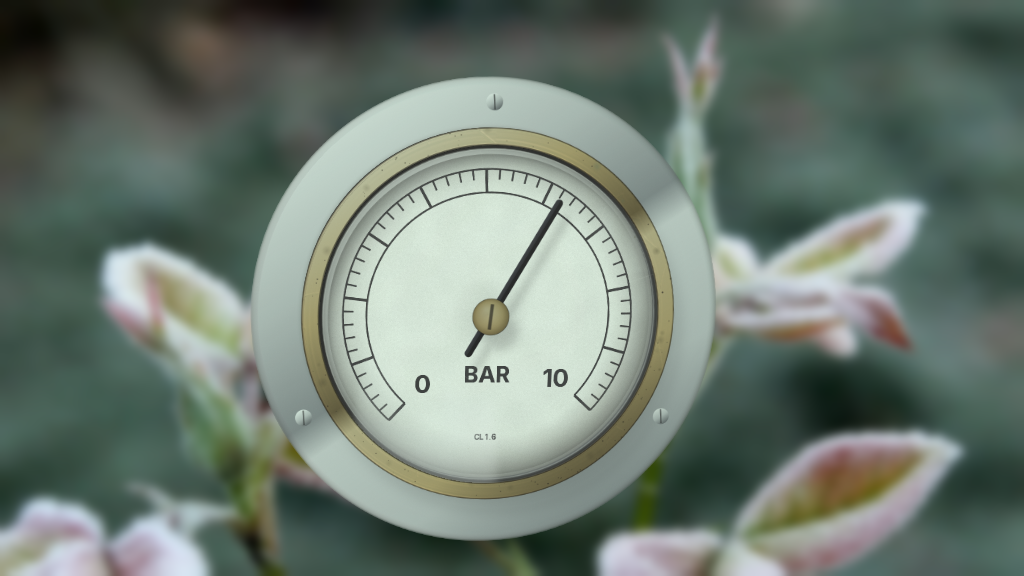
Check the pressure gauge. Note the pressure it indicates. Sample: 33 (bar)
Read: 6.2 (bar)
